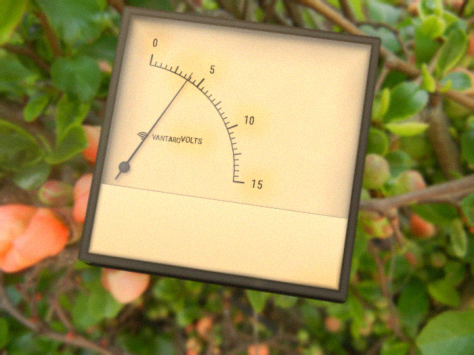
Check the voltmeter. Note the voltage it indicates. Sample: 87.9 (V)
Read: 4 (V)
